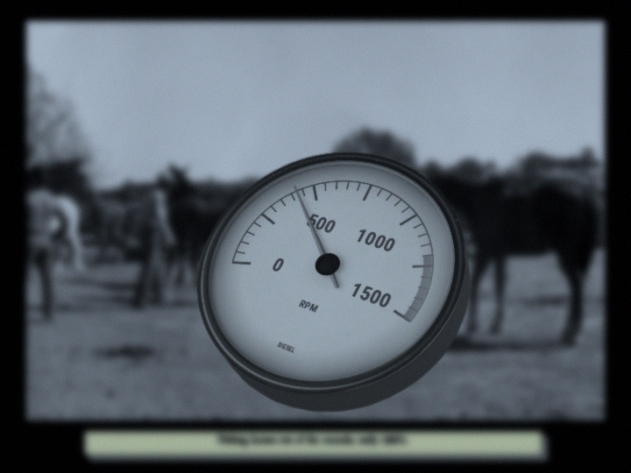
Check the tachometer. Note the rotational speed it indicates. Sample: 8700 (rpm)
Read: 425 (rpm)
